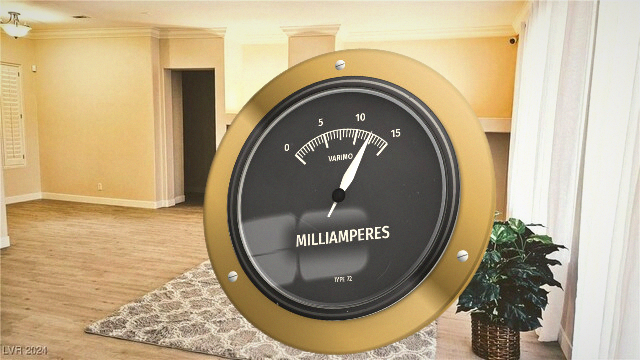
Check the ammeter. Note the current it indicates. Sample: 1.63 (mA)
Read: 12.5 (mA)
